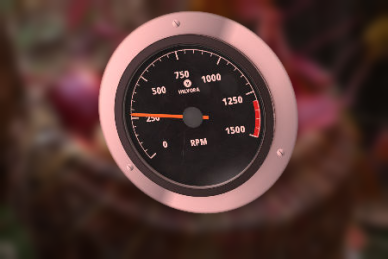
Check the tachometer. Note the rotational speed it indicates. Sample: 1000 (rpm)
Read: 275 (rpm)
